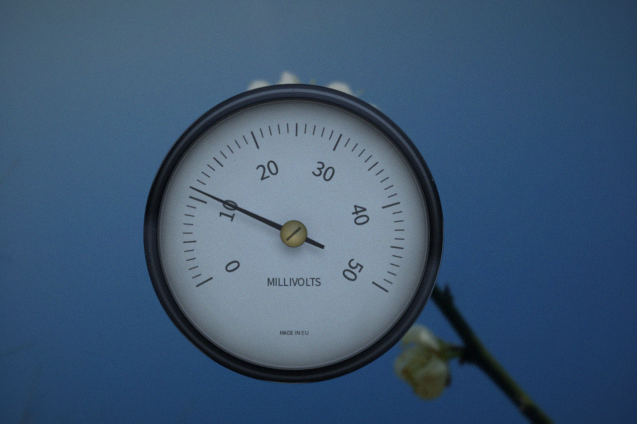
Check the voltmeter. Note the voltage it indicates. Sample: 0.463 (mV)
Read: 11 (mV)
